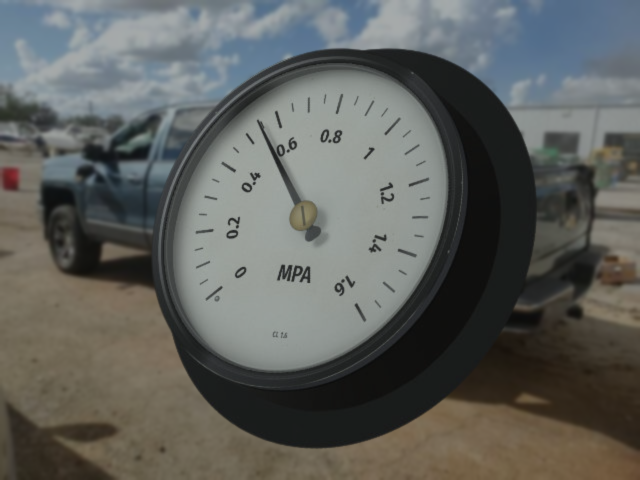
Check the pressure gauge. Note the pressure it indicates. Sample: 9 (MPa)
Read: 0.55 (MPa)
